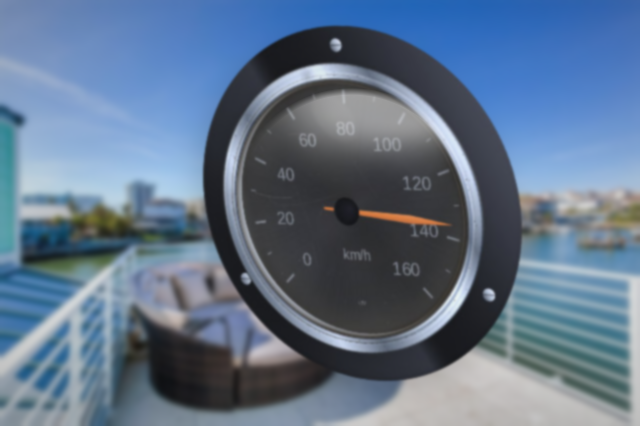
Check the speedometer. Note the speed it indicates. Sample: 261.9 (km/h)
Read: 135 (km/h)
